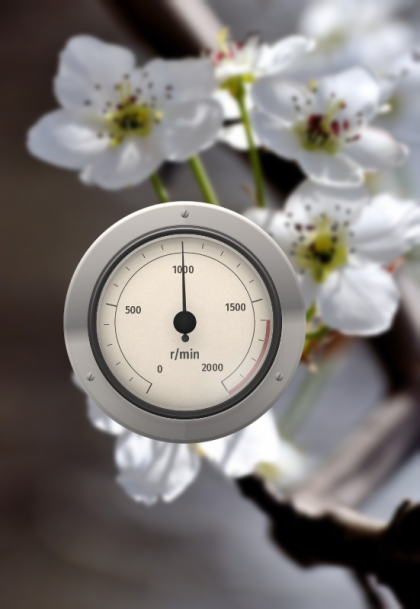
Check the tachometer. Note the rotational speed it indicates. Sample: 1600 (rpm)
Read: 1000 (rpm)
